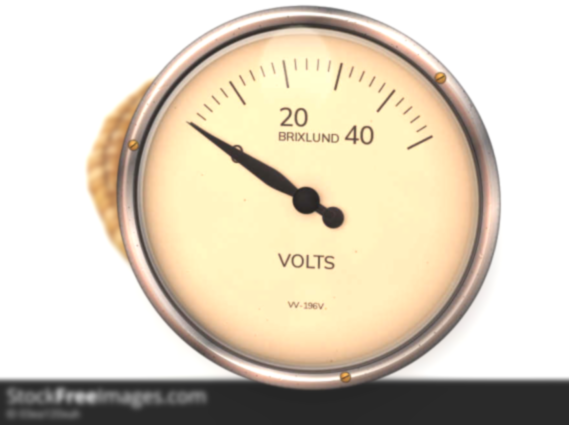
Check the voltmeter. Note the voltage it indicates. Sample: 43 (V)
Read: 0 (V)
